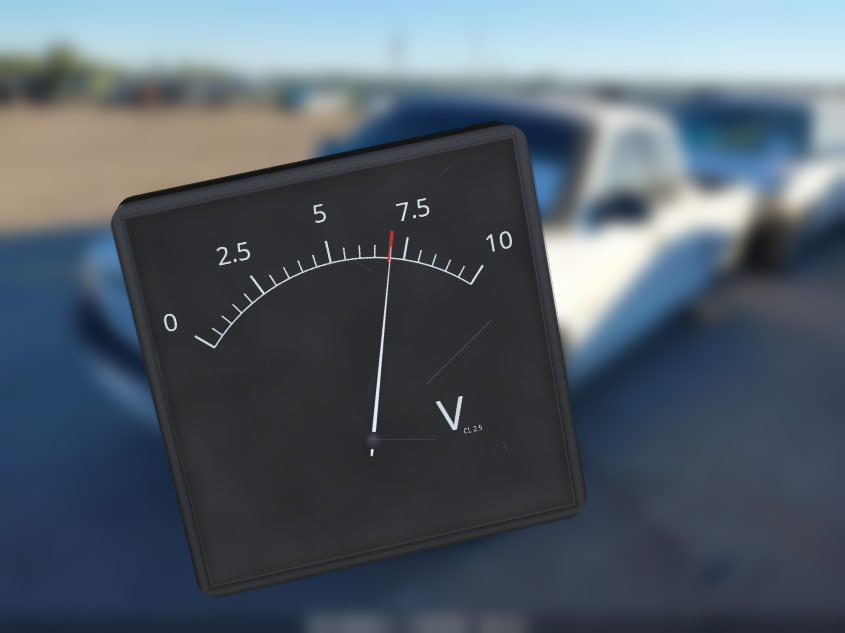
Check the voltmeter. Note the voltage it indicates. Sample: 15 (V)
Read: 7 (V)
